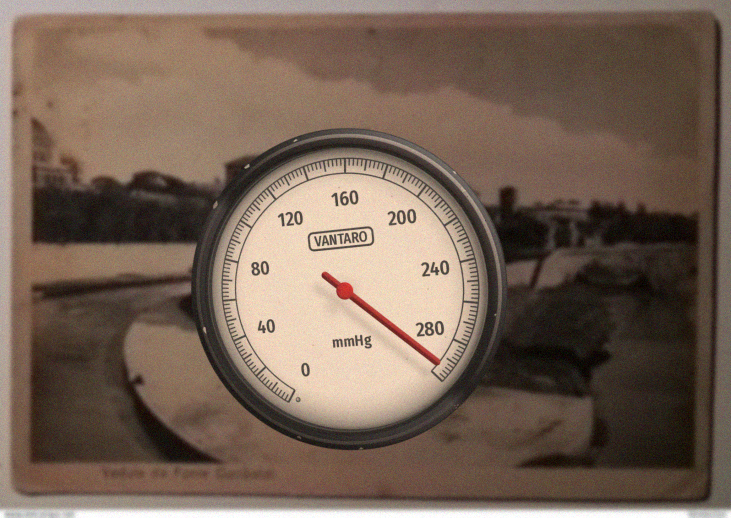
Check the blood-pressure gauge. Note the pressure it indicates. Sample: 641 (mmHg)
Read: 294 (mmHg)
